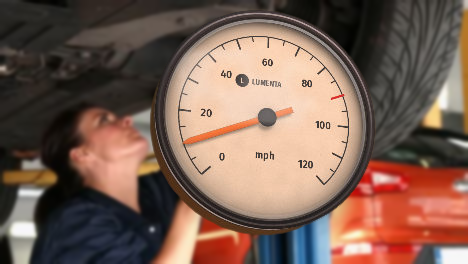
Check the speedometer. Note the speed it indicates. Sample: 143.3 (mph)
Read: 10 (mph)
